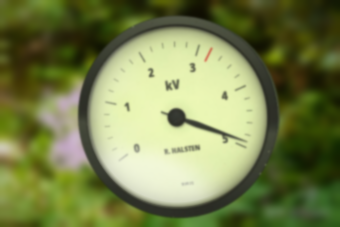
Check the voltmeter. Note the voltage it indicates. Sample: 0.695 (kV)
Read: 4.9 (kV)
